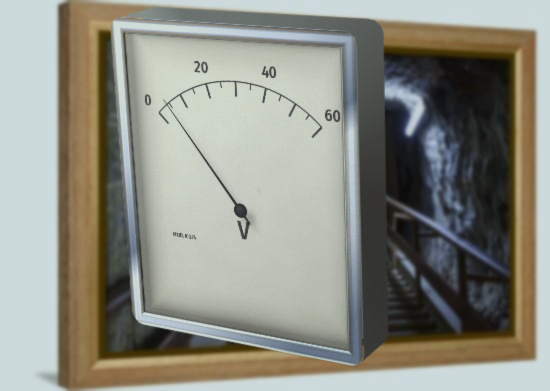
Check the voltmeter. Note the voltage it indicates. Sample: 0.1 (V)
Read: 5 (V)
